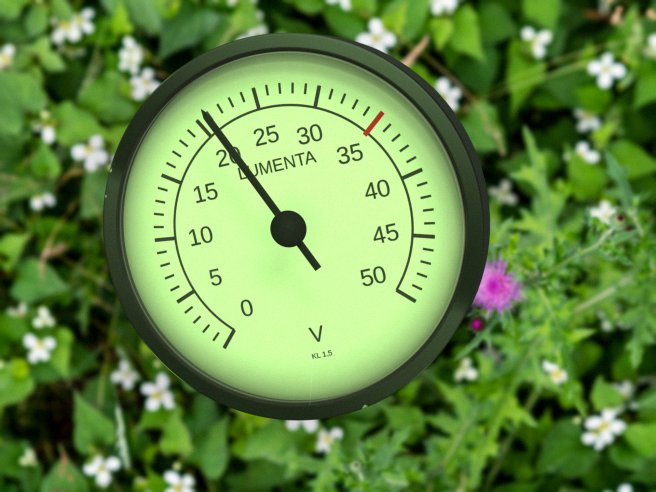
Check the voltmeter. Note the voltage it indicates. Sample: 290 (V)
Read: 21 (V)
